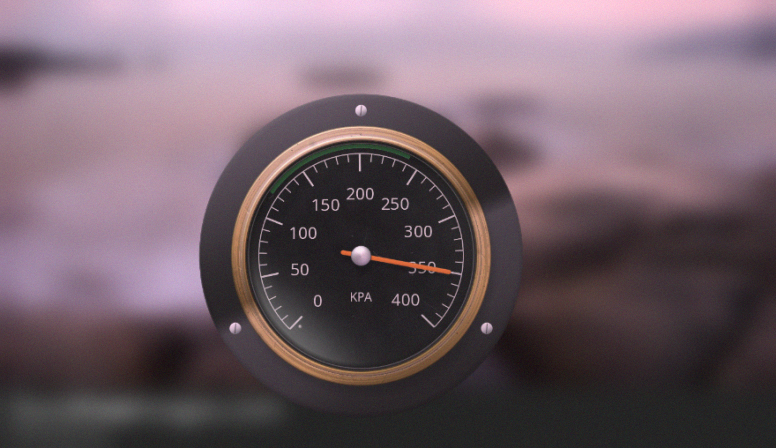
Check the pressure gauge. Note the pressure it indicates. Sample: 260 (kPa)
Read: 350 (kPa)
